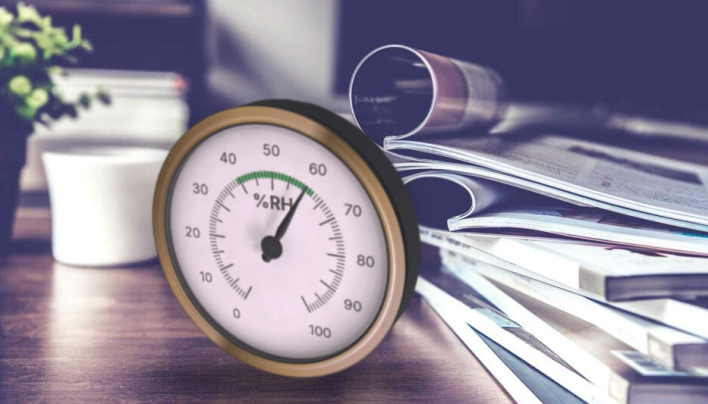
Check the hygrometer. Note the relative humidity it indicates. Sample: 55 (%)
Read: 60 (%)
